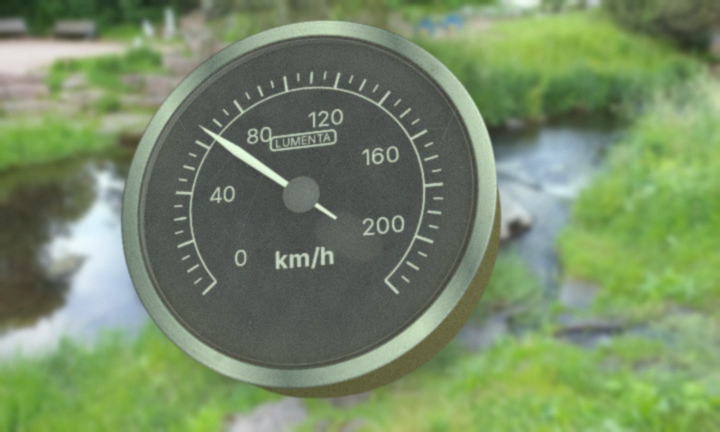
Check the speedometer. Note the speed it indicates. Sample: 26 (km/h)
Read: 65 (km/h)
